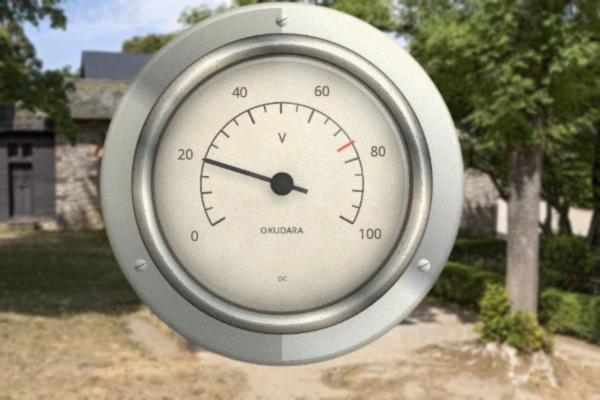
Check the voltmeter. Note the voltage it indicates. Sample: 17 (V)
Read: 20 (V)
